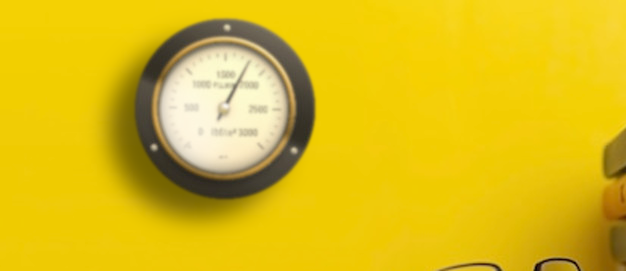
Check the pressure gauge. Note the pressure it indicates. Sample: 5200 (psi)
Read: 1800 (psi)
